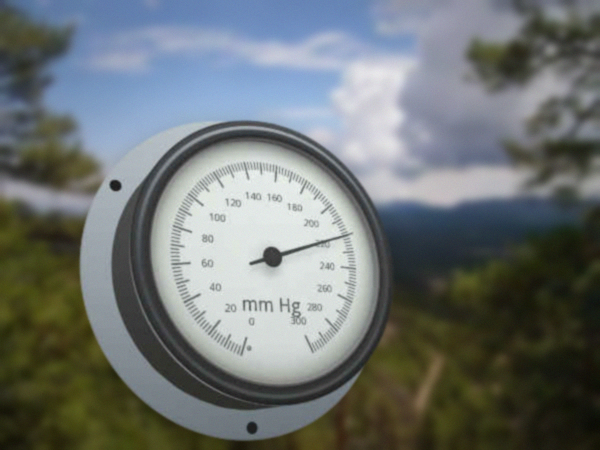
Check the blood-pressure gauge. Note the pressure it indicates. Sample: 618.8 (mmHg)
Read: 220 (mmHg)
